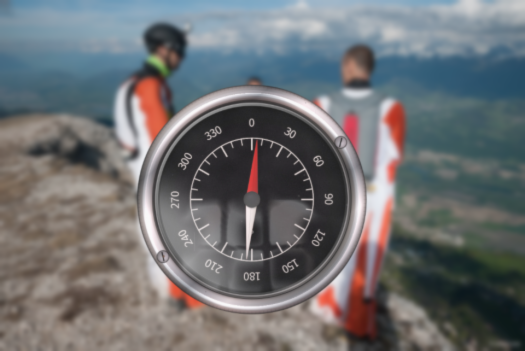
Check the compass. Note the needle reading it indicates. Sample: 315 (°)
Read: 5 (°)
